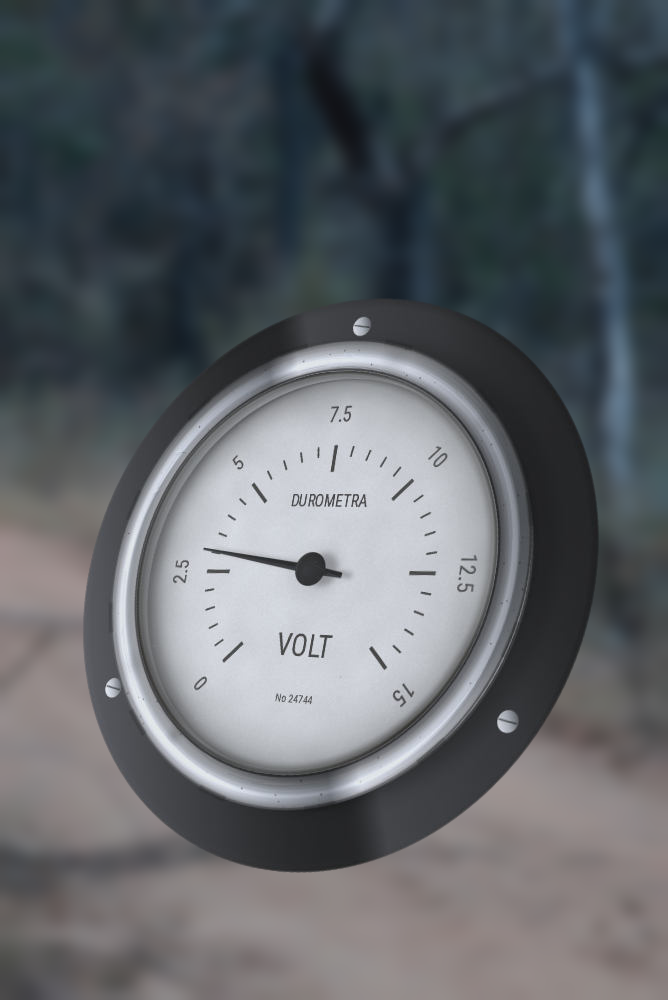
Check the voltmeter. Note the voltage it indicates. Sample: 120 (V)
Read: 3 (V)
